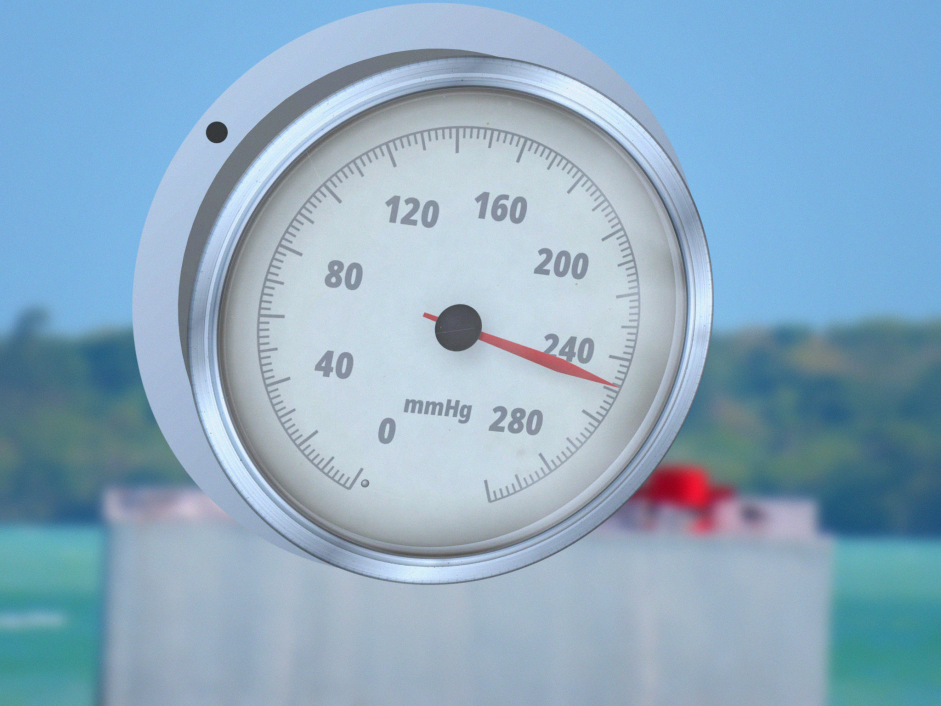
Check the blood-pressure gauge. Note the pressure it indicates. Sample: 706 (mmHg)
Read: 248 (mmHg)
